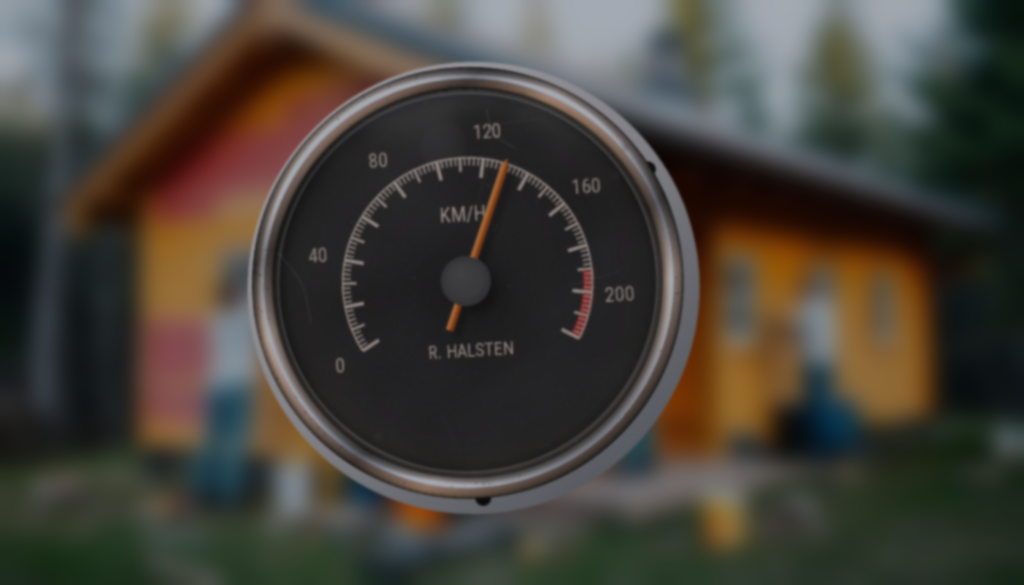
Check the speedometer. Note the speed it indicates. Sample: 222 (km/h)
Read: 130 (km/h)
